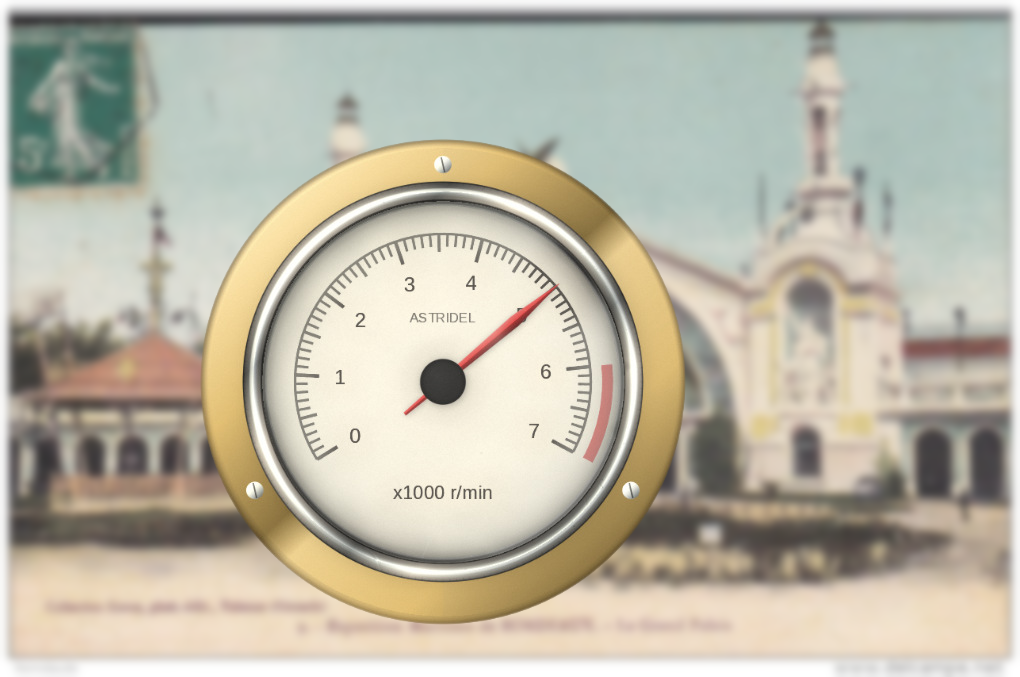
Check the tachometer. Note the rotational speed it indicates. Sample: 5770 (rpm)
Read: 5000 (rpm)
